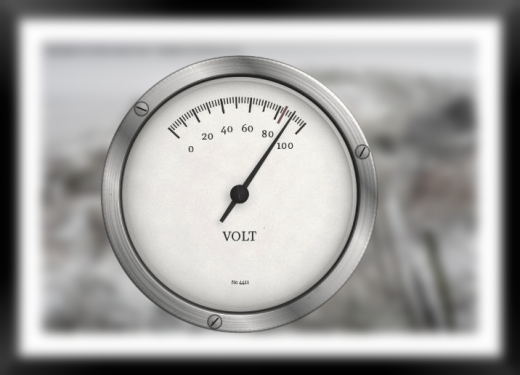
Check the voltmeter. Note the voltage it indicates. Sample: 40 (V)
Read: 90 (V)
